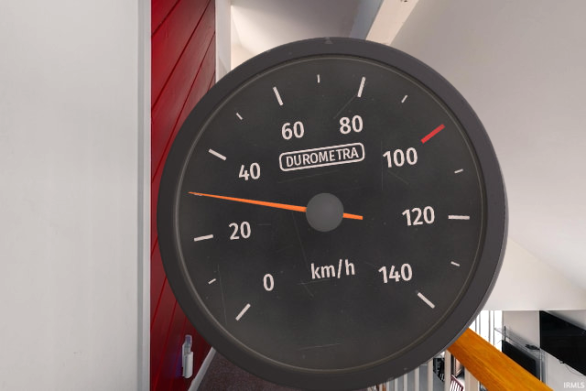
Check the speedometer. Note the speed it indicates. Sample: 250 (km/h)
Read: 30 (km/h)
